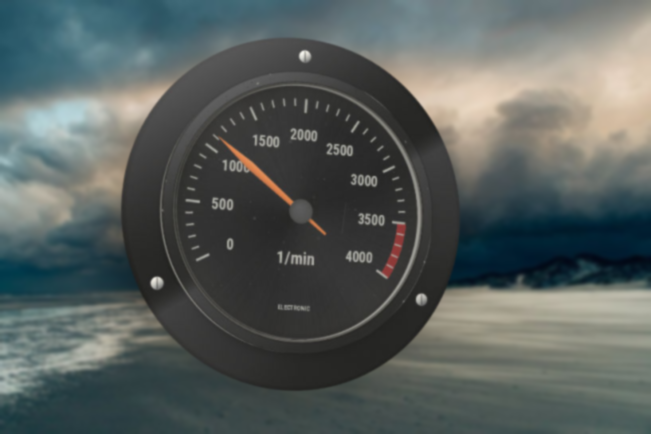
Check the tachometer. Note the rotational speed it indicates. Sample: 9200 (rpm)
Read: 1100 (rpm)
